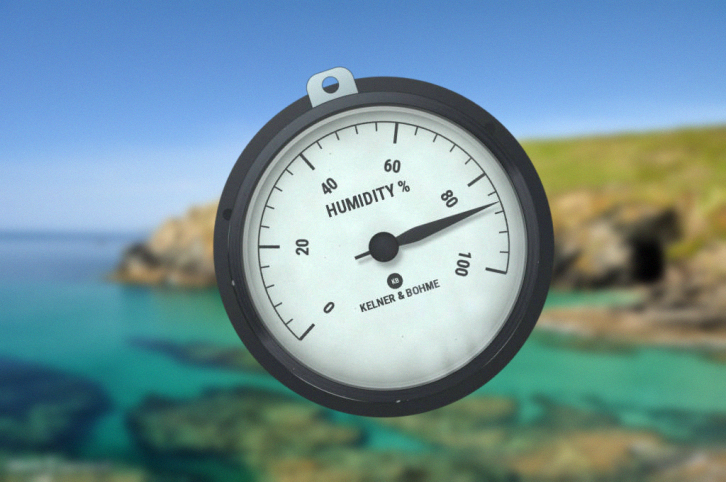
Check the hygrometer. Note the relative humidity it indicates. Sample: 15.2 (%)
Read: 86 (%)
